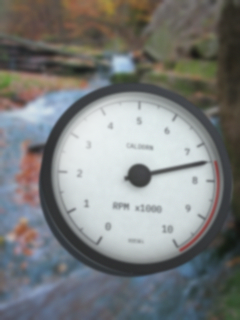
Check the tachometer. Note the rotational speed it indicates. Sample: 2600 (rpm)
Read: 7500 (rpm)
